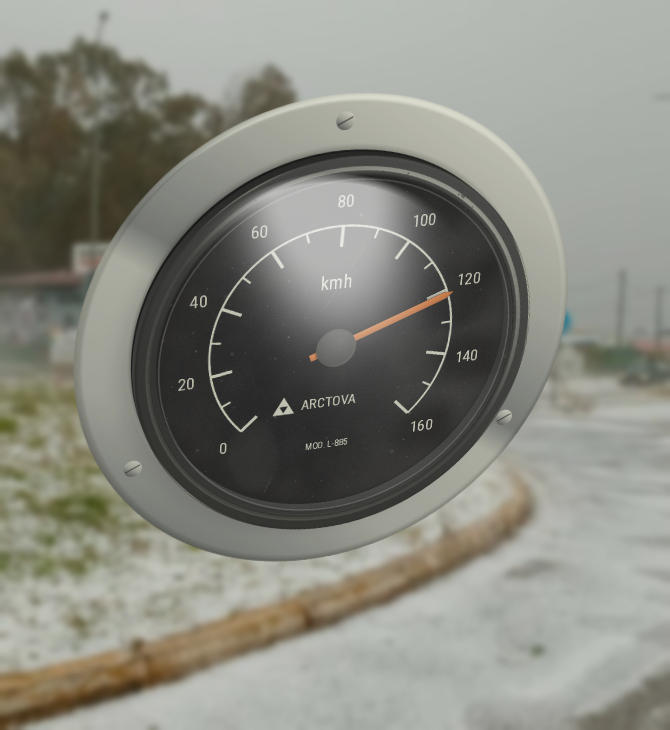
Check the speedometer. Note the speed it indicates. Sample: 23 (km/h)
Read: 120 (km/h)
